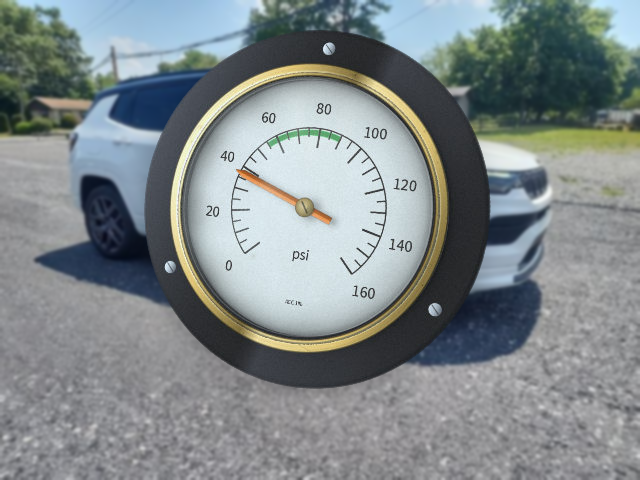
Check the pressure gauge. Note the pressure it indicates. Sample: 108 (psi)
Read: 37.5 (psi)
